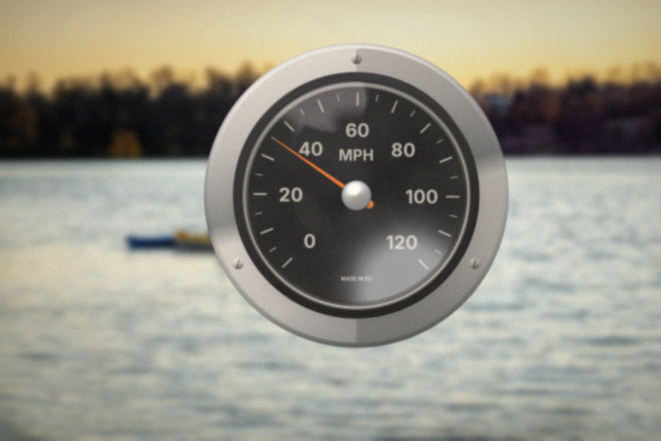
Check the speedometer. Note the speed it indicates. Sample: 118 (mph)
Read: 35 (mph)
